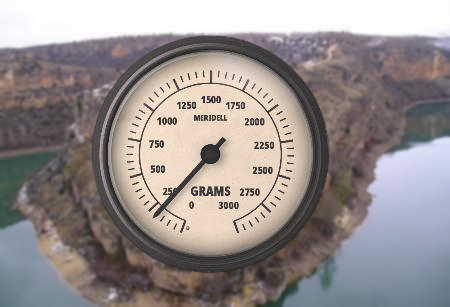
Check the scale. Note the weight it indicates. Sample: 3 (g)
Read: 200 (g)
